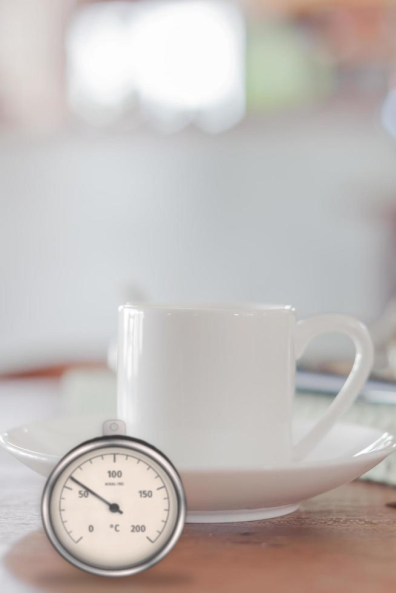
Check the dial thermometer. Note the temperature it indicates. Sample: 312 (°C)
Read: 60 (°C)
